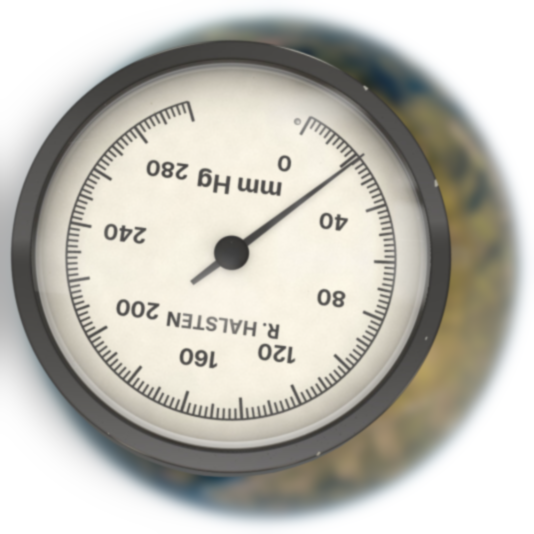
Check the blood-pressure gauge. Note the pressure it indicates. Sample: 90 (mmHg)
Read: 22 (mmHg)
